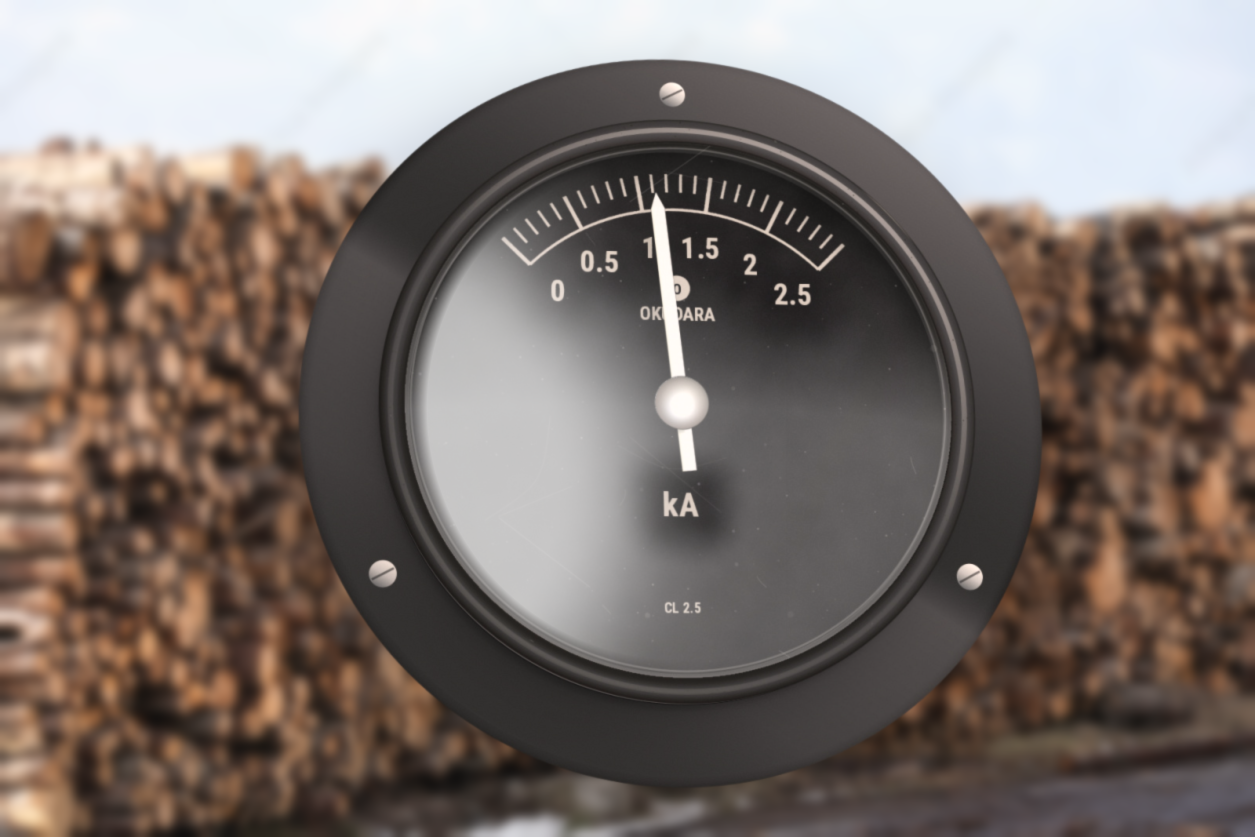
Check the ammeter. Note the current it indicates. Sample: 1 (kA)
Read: 1.1 (kA)
